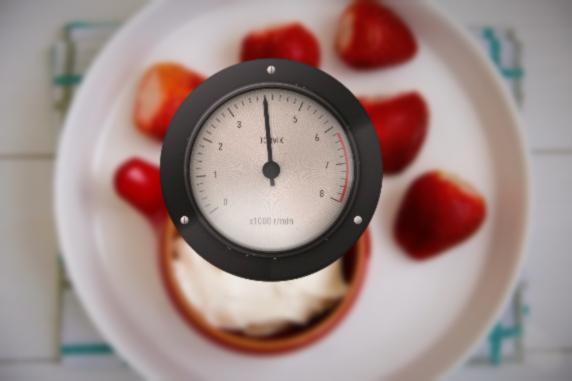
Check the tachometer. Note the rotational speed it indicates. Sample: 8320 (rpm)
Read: 4000 (rpm)
